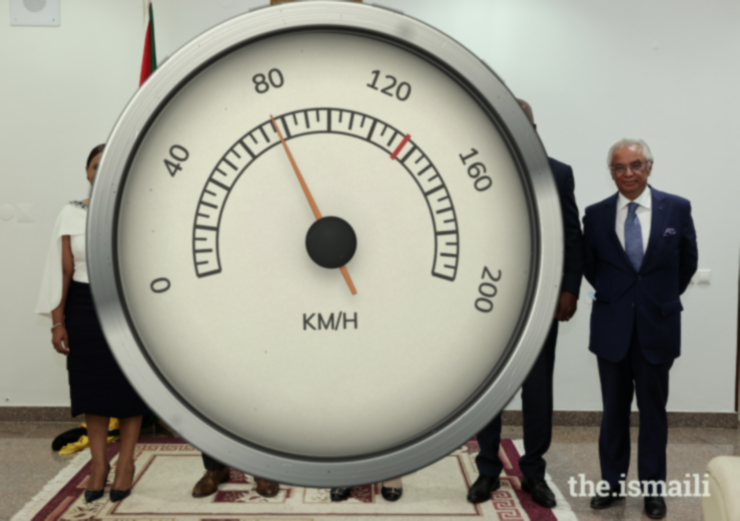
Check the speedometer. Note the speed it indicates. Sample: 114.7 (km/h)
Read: 75 (km/h)
